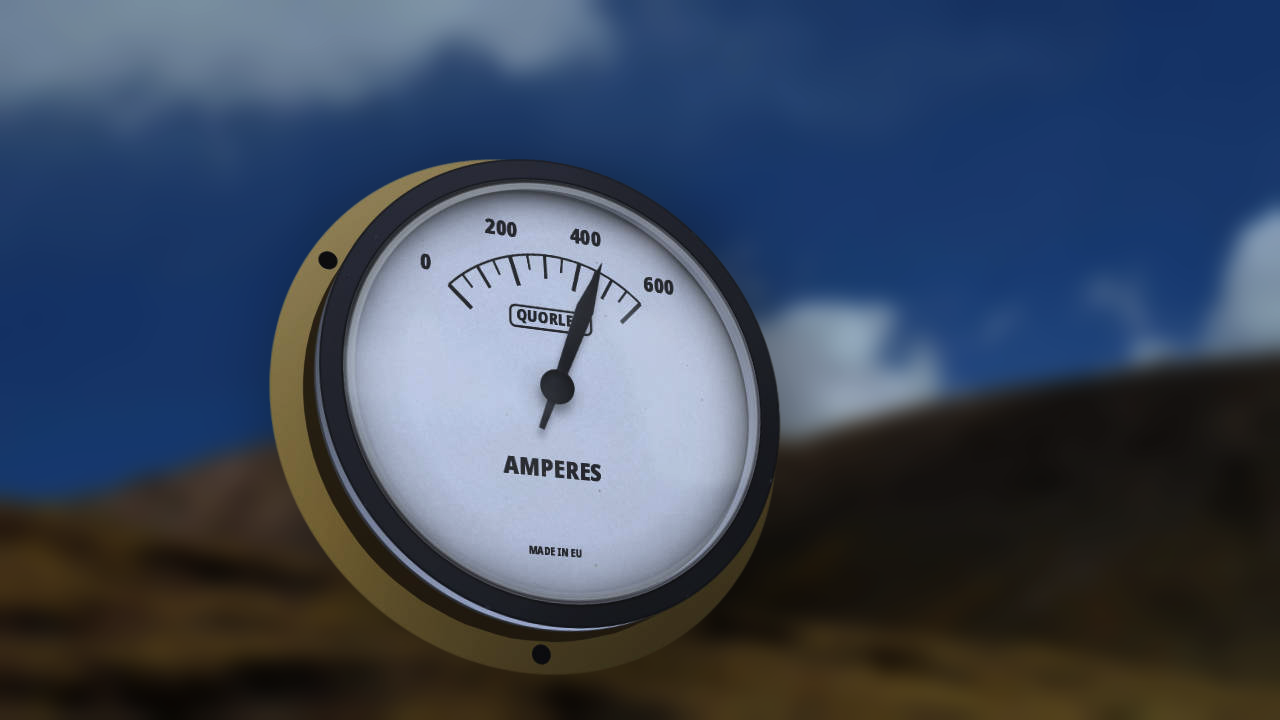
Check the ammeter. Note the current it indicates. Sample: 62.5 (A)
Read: 450 (A)
